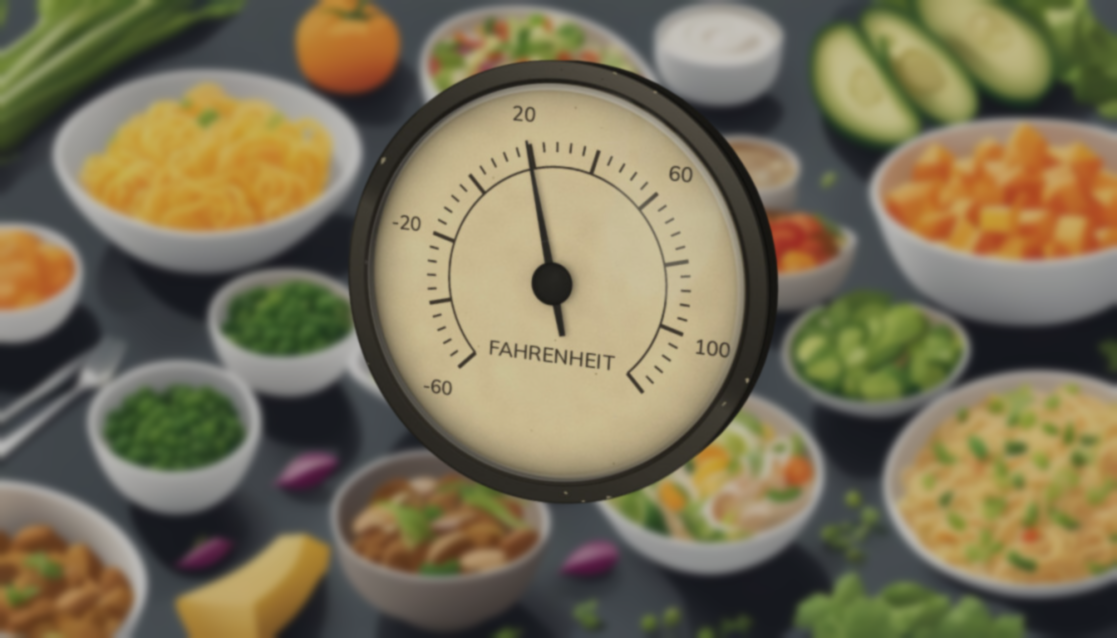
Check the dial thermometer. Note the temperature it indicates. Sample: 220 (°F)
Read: 20 (°F)
